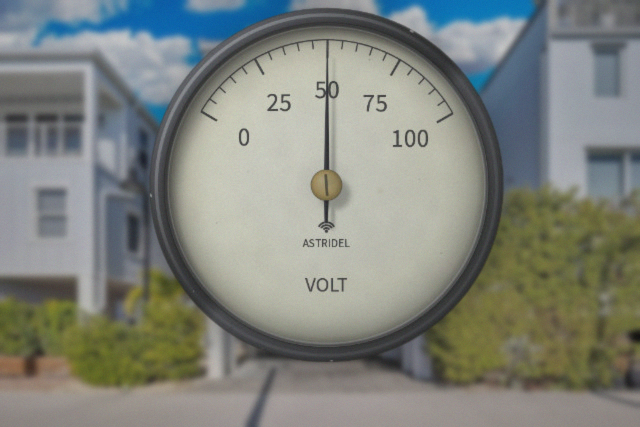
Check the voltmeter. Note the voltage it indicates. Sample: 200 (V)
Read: 50 (V)
